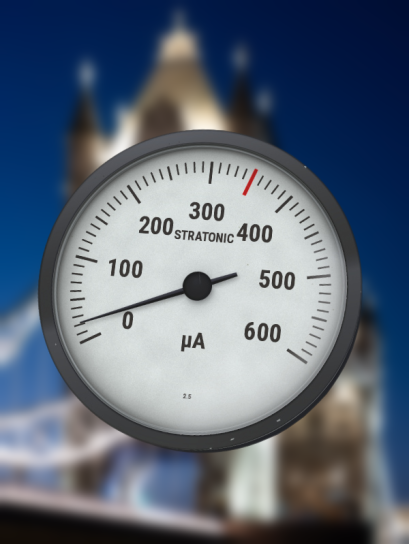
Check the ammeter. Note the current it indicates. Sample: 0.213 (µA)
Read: 20 (µA)
